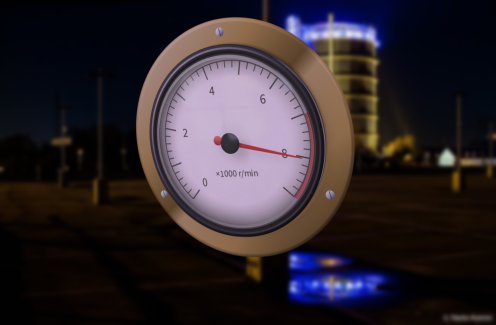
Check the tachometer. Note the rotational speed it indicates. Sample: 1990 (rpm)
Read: 8000 (rpm)
